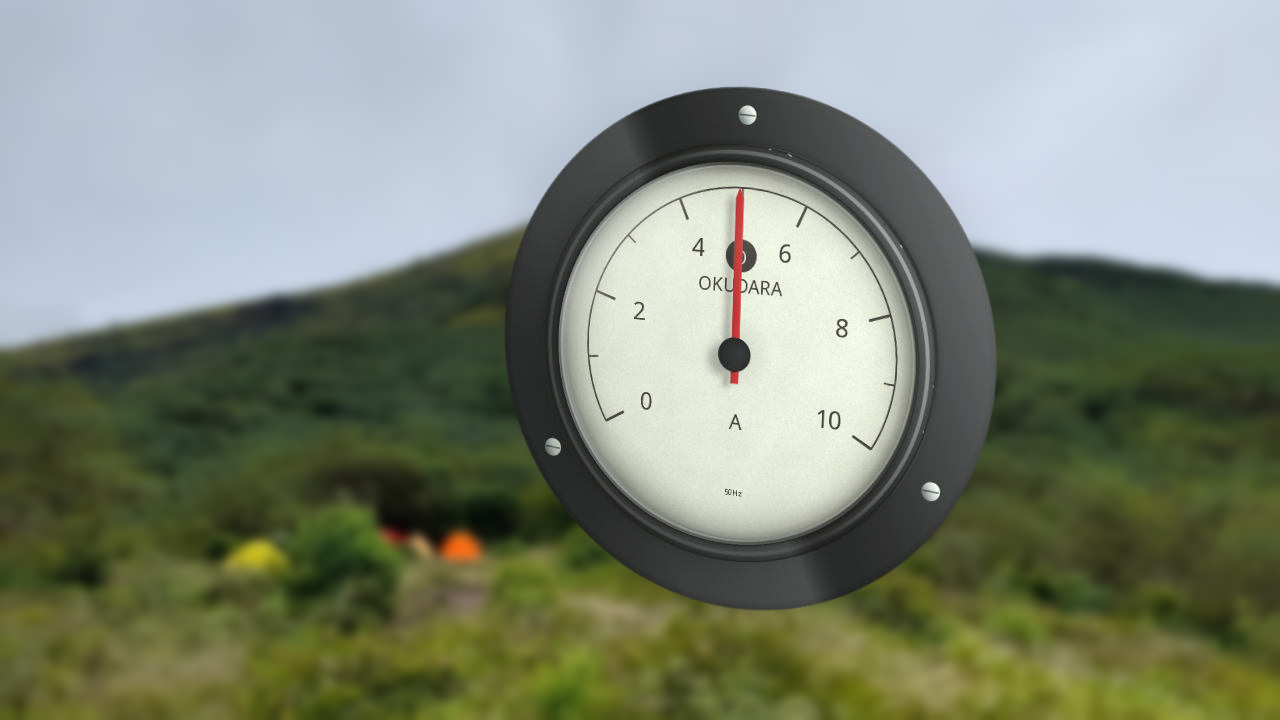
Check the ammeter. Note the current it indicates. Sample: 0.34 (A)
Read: 5 (A)
